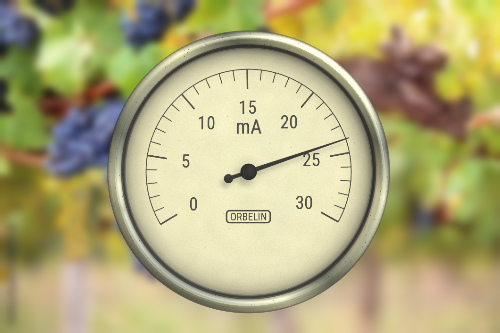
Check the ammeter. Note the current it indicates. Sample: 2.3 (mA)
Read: 24 (mA)
